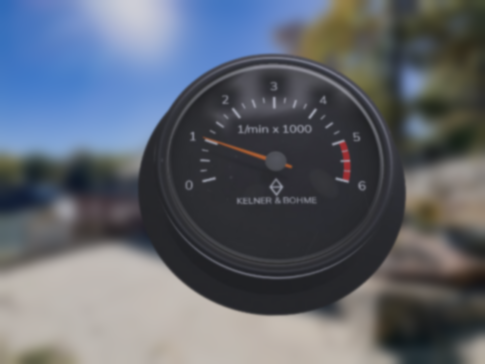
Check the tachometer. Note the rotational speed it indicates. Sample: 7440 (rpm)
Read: 1000 (rpm)
